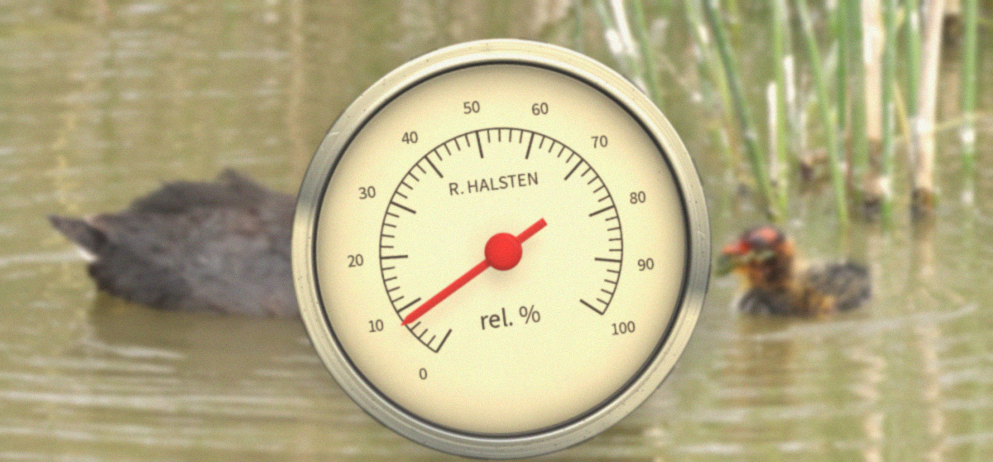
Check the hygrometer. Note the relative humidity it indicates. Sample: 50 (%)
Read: 8 (%)
